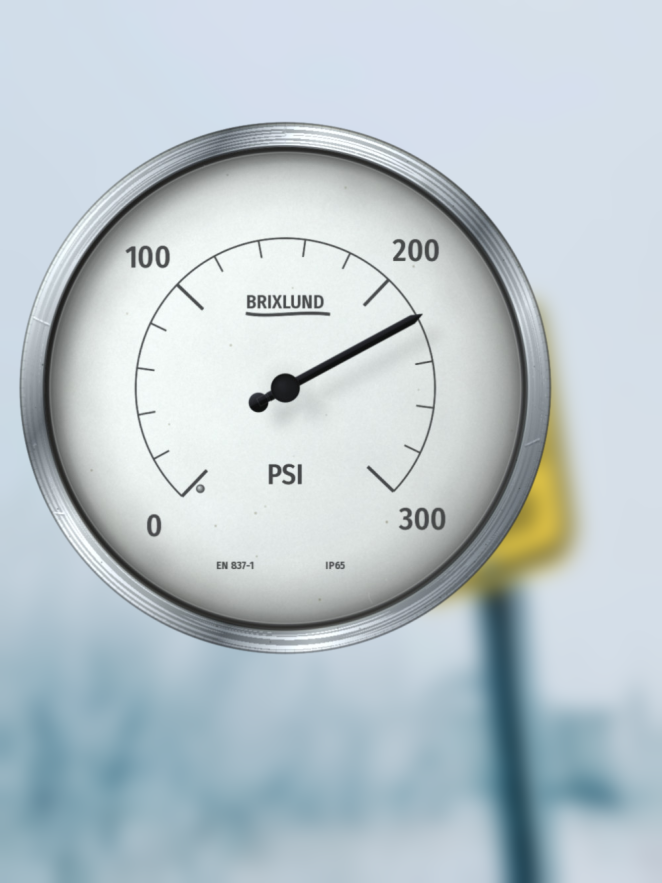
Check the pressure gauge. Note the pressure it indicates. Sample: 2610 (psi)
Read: 220 (psi)
